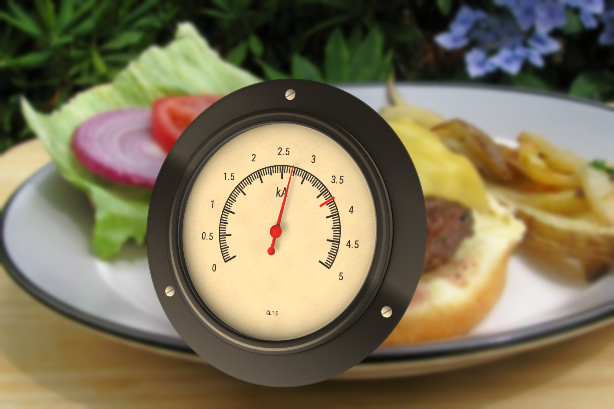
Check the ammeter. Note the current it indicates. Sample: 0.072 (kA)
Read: 2.75 (kA)
